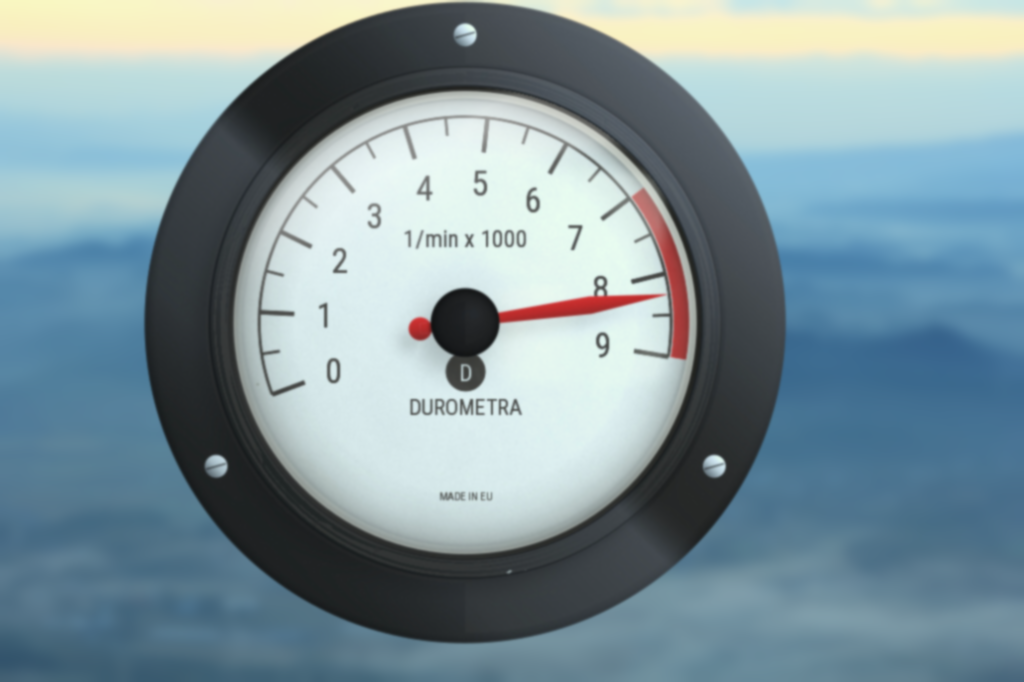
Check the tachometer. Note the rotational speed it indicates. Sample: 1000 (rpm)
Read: 8250 (rpm)
